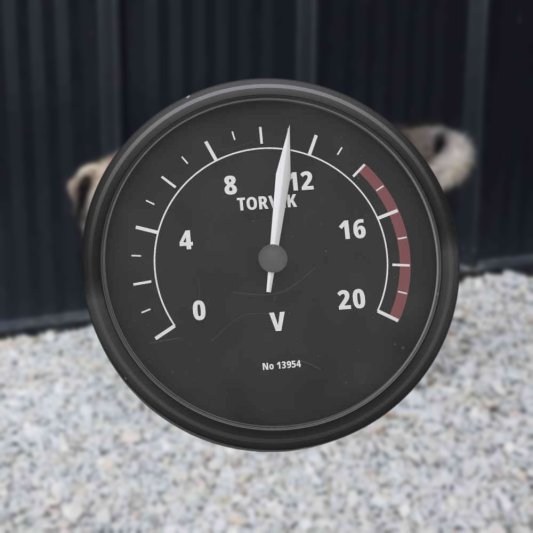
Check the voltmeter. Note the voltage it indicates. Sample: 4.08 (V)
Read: 11 (V)
